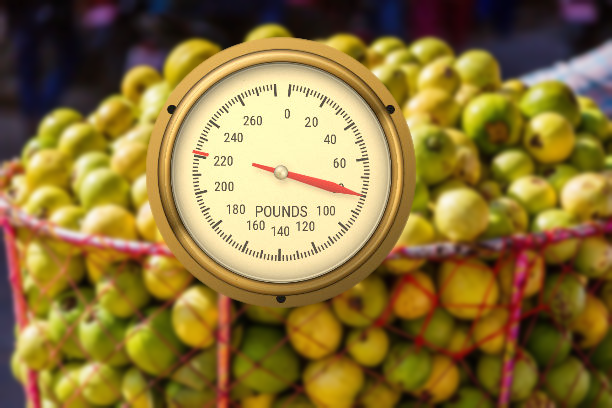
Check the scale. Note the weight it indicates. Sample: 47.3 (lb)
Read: 80 (lb)
